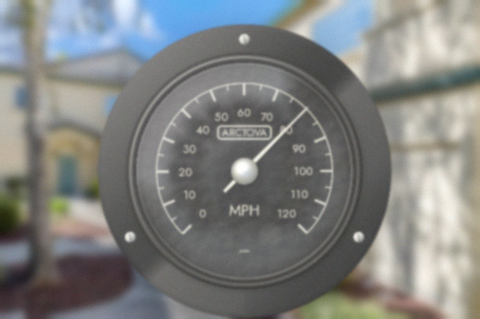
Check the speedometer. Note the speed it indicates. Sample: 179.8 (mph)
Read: 80 (mph)
